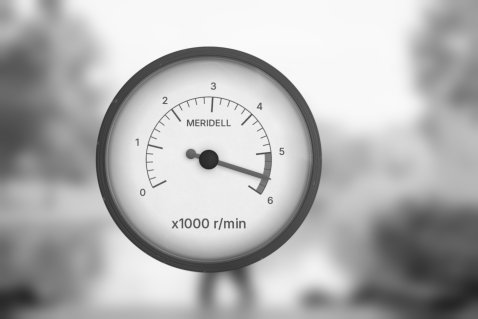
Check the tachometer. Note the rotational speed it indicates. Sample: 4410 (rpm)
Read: 5600 (rpm)
